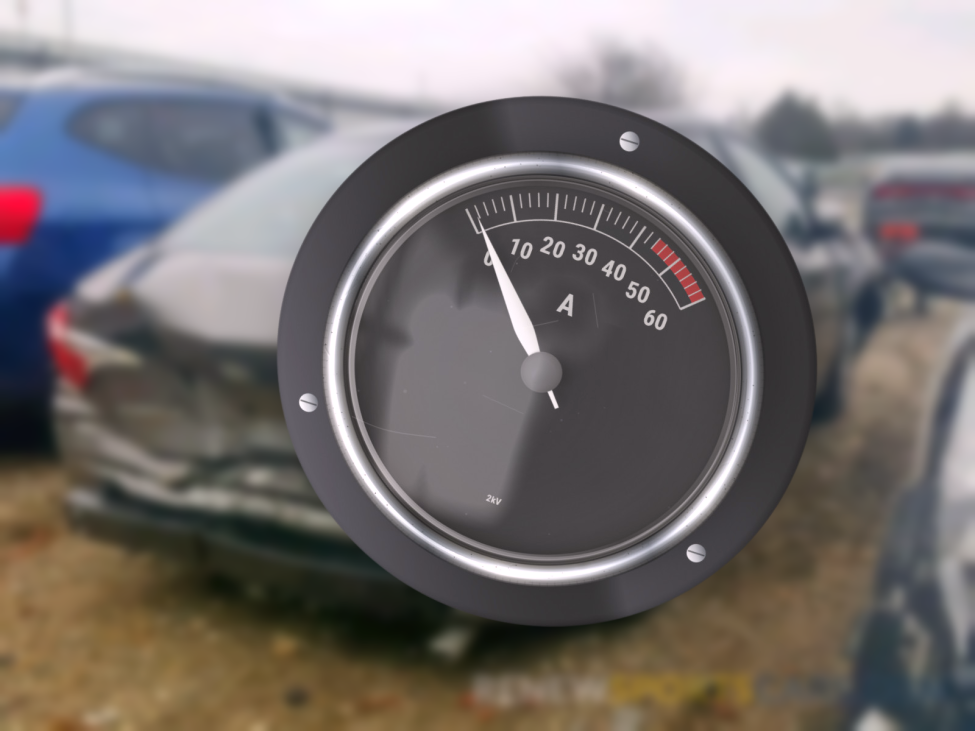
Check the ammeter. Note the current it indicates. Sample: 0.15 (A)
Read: 2 (A)
